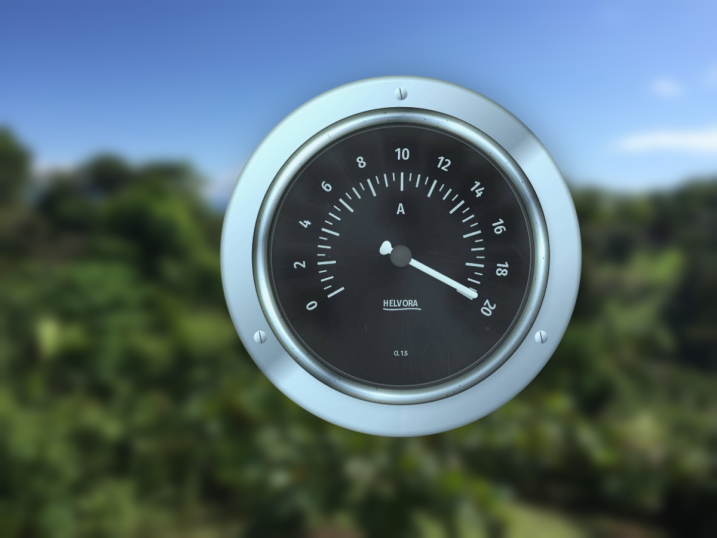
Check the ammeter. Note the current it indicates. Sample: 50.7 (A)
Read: 19.75 (A)
